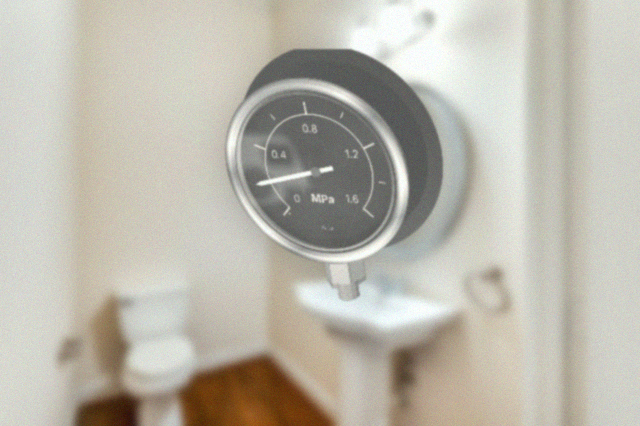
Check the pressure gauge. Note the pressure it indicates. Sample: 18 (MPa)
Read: 0.2 (MPa)
